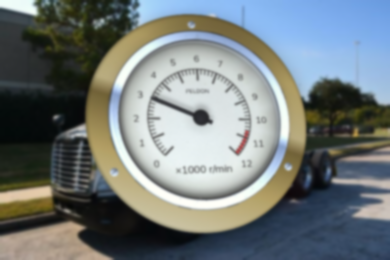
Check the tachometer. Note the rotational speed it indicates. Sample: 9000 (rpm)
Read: 3000 (rpm)
